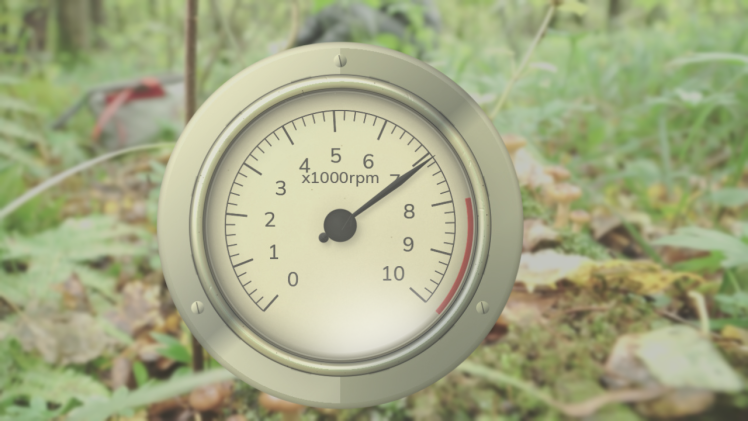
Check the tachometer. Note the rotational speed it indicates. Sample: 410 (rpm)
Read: 7100 (rpm)
